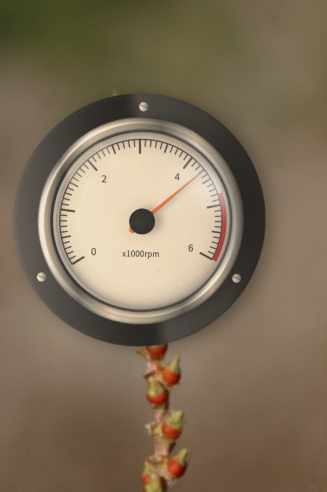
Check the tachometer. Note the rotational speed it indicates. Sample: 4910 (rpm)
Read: 4300 (rpm)
